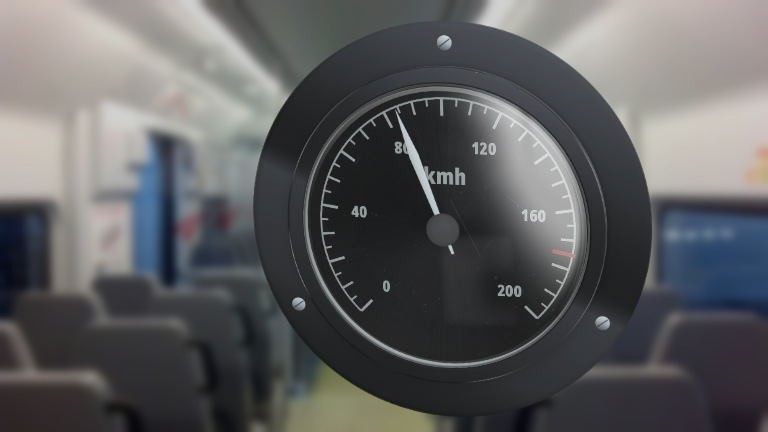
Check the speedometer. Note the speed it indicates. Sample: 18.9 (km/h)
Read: 85 (km/h)
